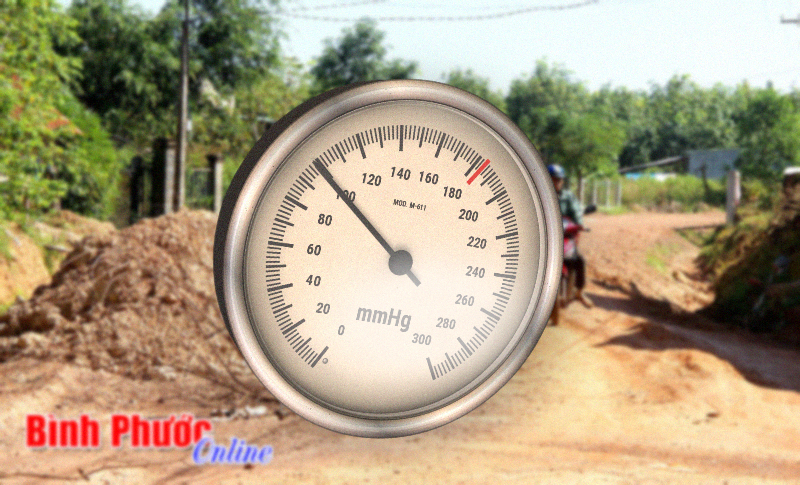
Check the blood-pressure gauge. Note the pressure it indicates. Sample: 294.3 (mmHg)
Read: 98 (mmHg)
